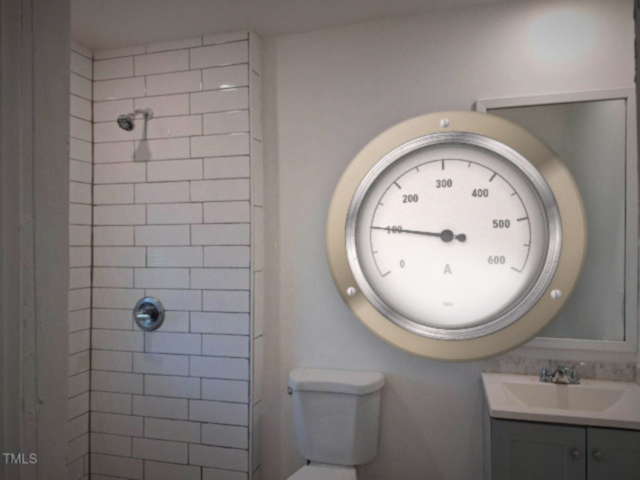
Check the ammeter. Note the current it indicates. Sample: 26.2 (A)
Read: 100 (A)
